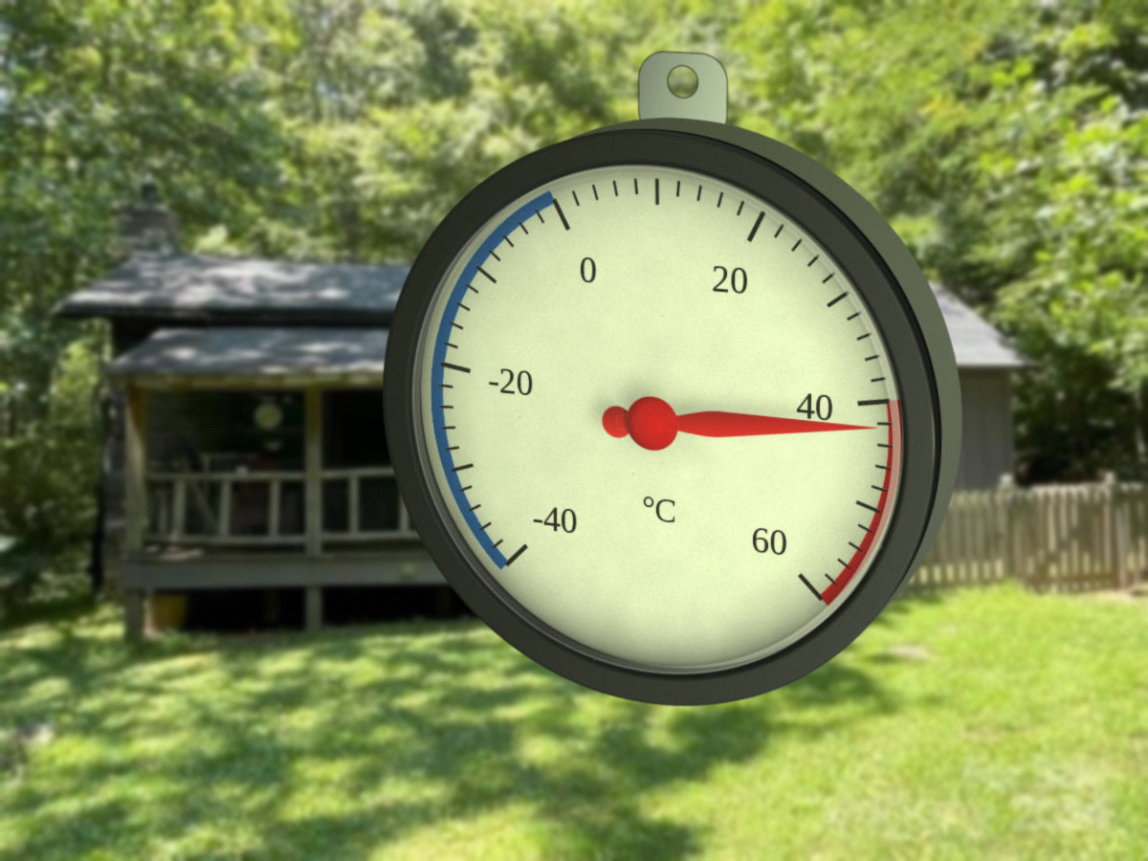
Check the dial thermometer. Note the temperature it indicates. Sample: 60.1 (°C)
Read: 42 (°C)
